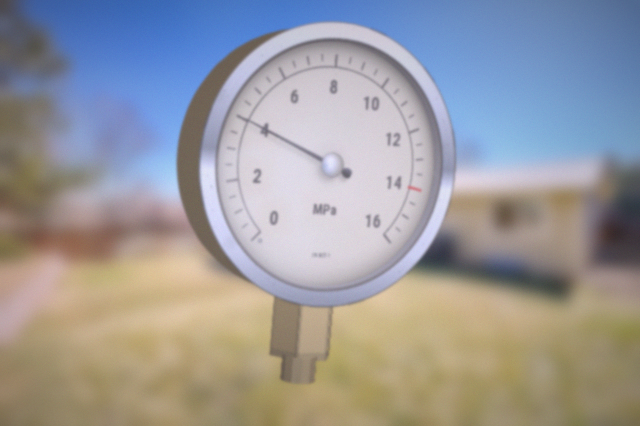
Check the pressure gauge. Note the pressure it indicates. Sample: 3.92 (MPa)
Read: 4 (MPa)
